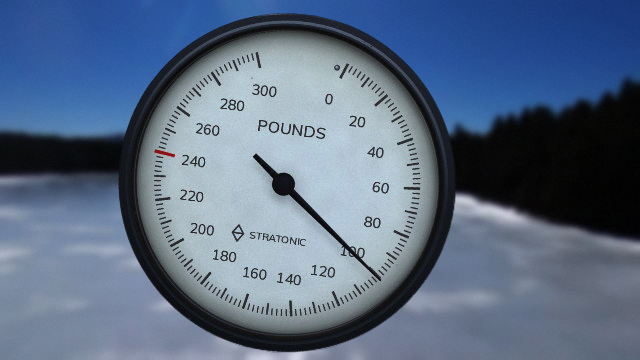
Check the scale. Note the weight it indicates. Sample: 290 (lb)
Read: 100 (lb)
